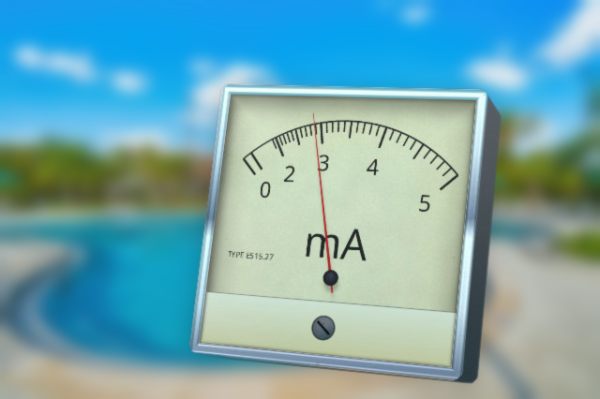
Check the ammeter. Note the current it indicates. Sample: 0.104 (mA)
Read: 2.9 (mA)
